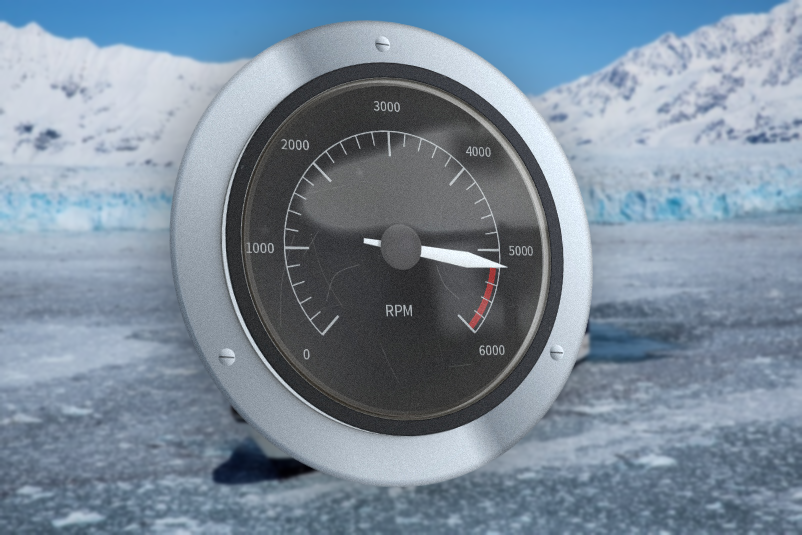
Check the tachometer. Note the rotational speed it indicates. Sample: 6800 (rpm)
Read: 5200 (rpm)
